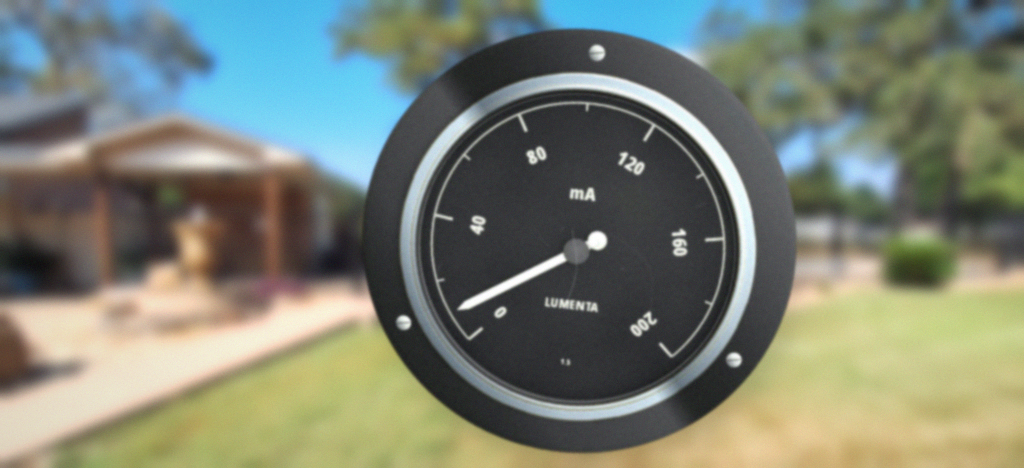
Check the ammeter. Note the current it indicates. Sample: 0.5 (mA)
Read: 10 (mA)
